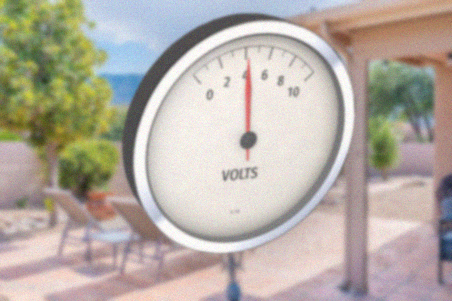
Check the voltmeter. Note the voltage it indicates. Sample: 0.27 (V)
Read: 4 (V)
